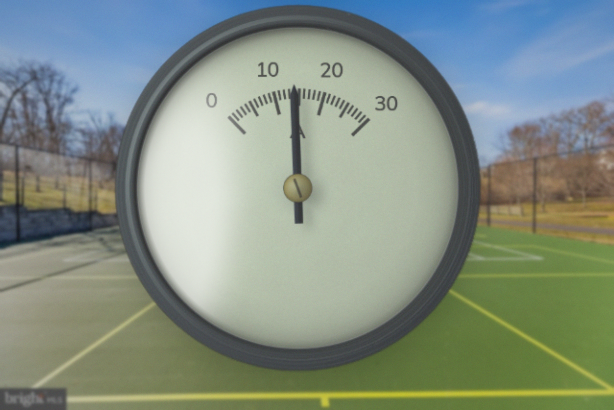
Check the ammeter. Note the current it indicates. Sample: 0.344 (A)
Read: 14 (A)
